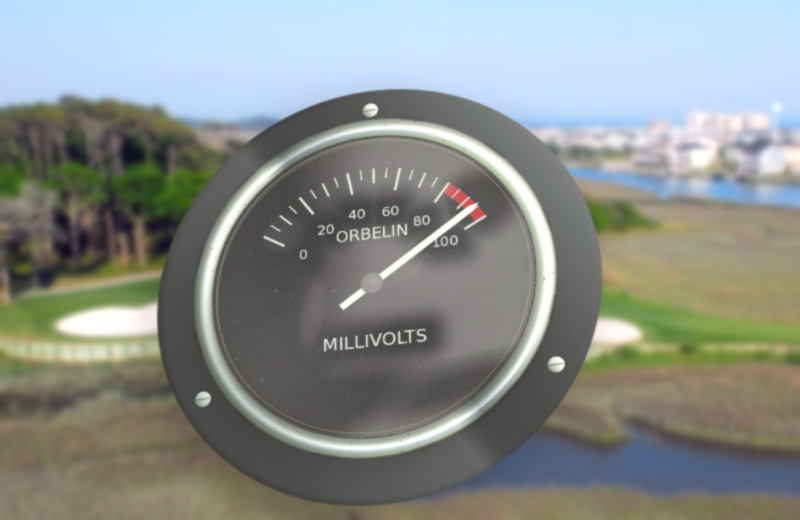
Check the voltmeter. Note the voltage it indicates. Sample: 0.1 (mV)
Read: 95 (mV)
